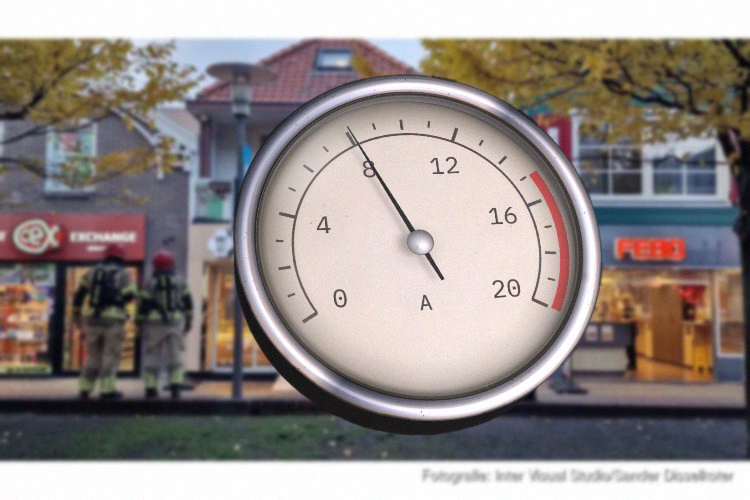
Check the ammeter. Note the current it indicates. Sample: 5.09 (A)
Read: 8 (A)
